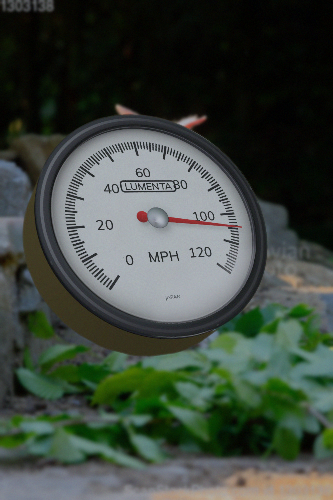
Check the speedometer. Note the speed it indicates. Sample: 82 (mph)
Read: 105 (mph)
